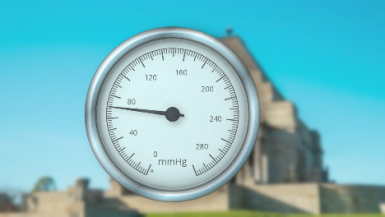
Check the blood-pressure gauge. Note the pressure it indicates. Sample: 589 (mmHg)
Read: 70 (mmHg)
